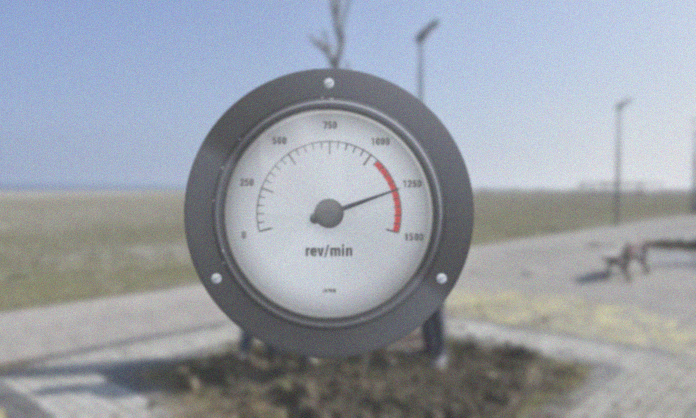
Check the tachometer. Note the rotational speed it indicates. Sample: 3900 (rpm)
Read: 1250 (rpm)
